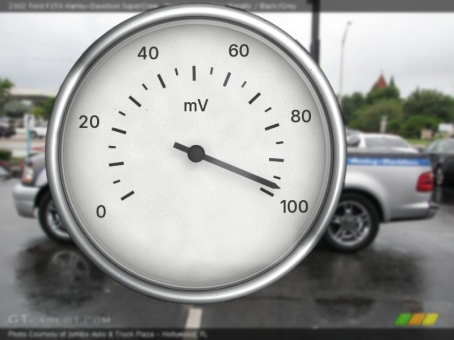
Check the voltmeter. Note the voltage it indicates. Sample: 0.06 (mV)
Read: 97.5 (mV)
